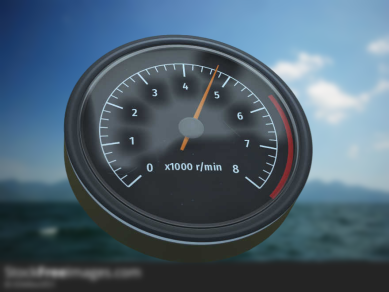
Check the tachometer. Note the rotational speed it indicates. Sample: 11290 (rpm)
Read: 4700 (rpm)
